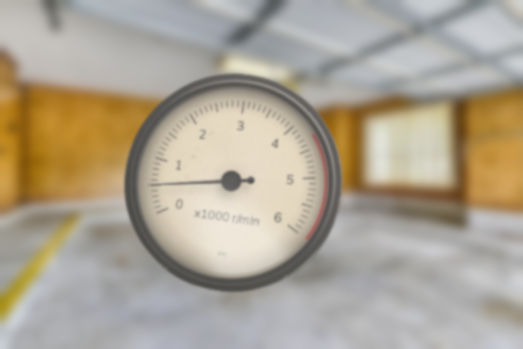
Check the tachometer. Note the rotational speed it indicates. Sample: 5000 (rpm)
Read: 500 (rpm)
